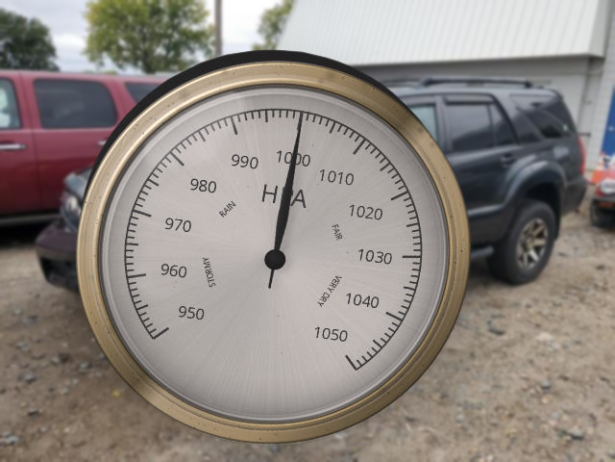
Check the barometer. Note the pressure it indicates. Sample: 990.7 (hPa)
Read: 1000 (hPa)
